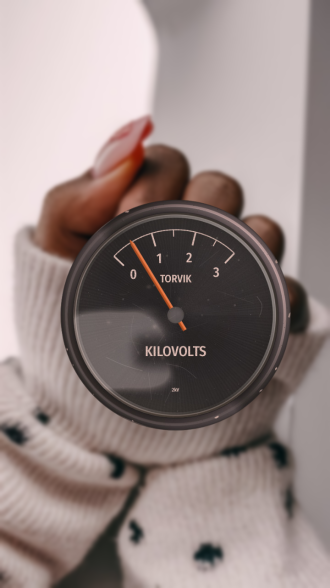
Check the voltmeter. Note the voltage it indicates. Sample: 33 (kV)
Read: 0.5 (kV)
